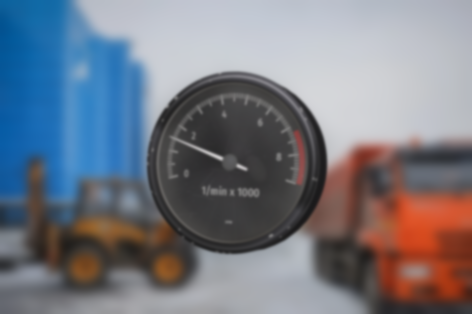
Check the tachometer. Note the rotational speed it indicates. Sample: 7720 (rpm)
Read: 1500 (rpm)
